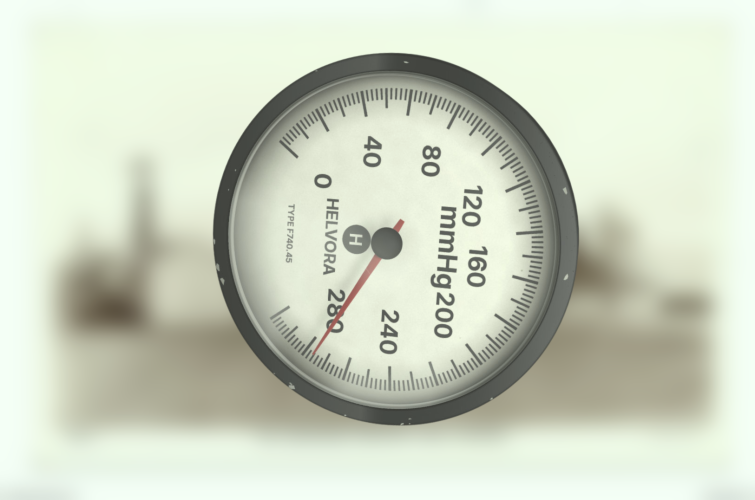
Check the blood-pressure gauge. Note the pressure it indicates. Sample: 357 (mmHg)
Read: 276 (mmHg)
